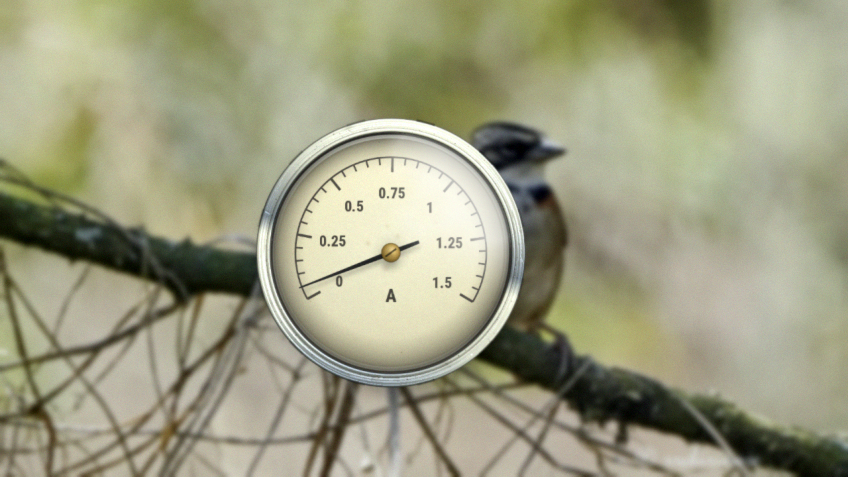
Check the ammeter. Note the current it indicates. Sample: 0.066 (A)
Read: 0.05 (A)
